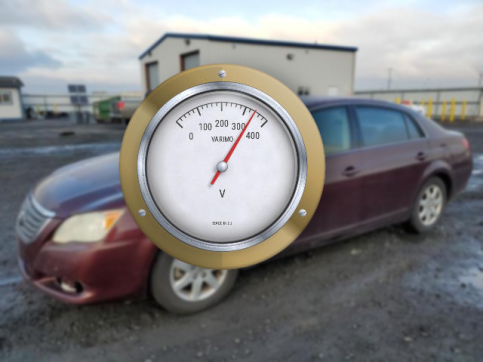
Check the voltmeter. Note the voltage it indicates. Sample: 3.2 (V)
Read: 340 (V)
